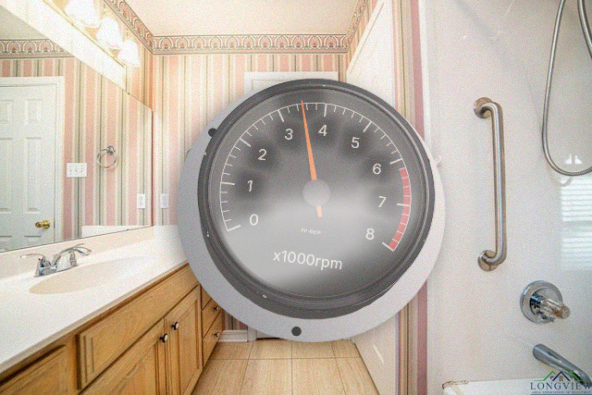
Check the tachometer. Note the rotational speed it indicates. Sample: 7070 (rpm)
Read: 3500 (rpm)
